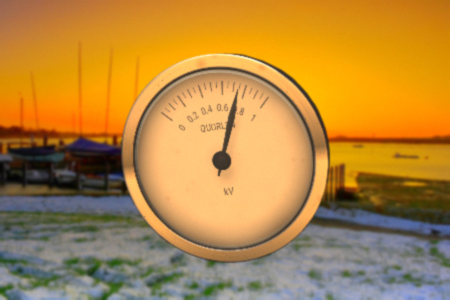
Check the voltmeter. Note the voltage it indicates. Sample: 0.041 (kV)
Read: 0.75 (kV)
